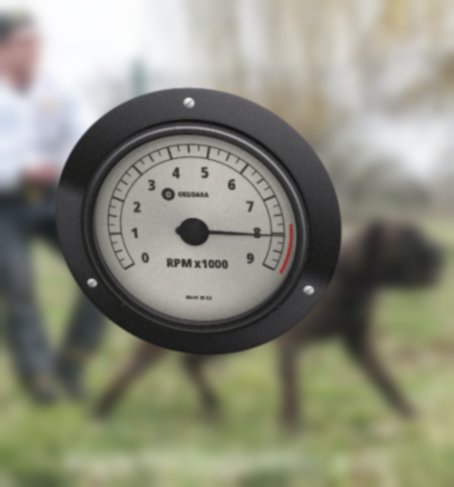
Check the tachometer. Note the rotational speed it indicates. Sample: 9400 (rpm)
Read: 8000 (rpm)
